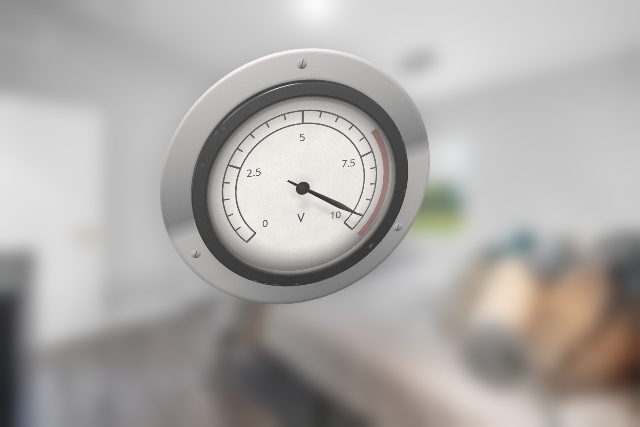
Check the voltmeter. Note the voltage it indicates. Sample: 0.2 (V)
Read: 9.5 (V)
